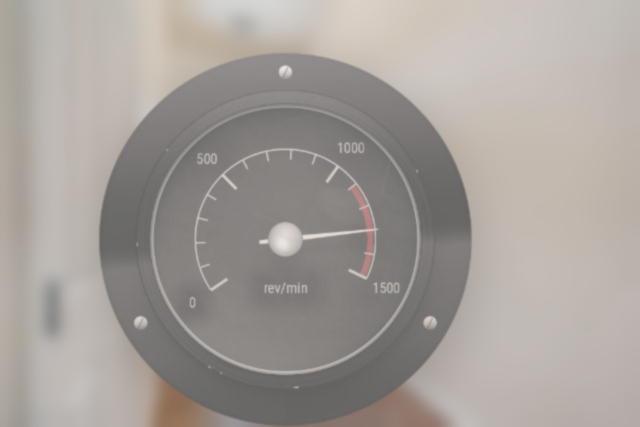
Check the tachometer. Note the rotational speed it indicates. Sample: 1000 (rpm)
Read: 1300 (rpm)
